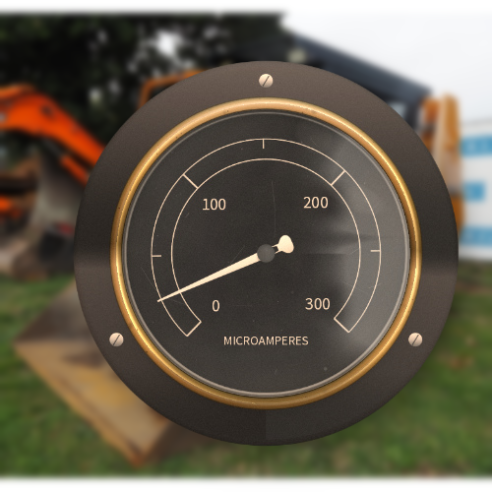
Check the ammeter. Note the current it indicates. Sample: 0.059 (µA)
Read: 25 (µA)
